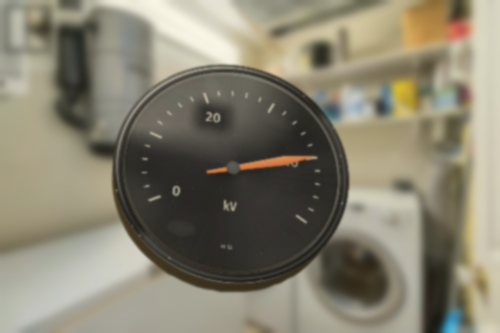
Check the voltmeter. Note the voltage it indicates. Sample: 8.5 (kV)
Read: 40 (kV)
